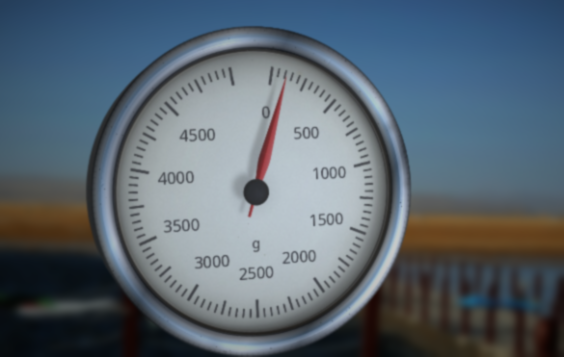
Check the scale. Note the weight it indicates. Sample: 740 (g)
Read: 100 (g)
